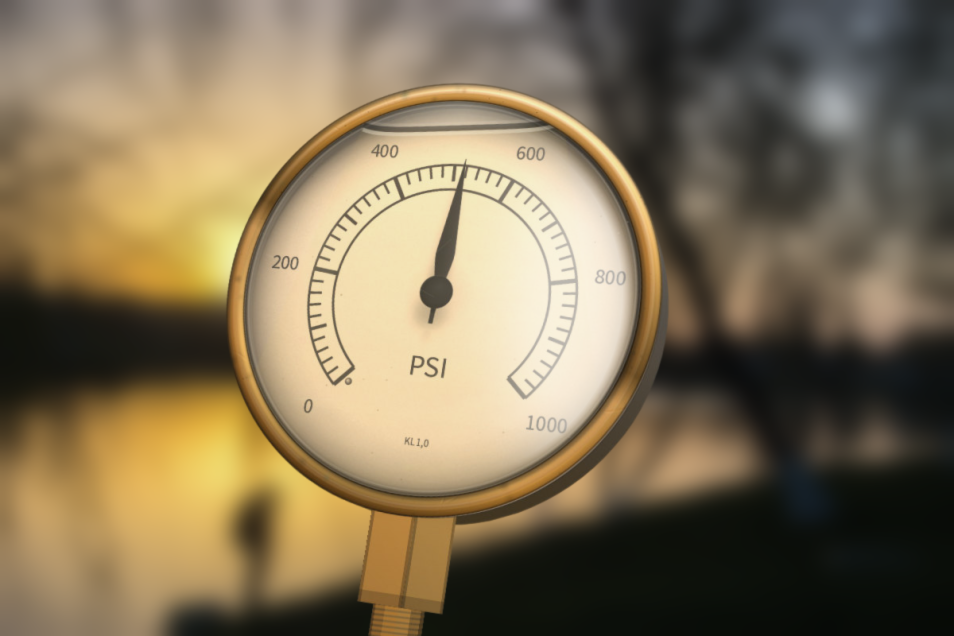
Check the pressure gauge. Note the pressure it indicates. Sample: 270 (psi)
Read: 520 (psi)
